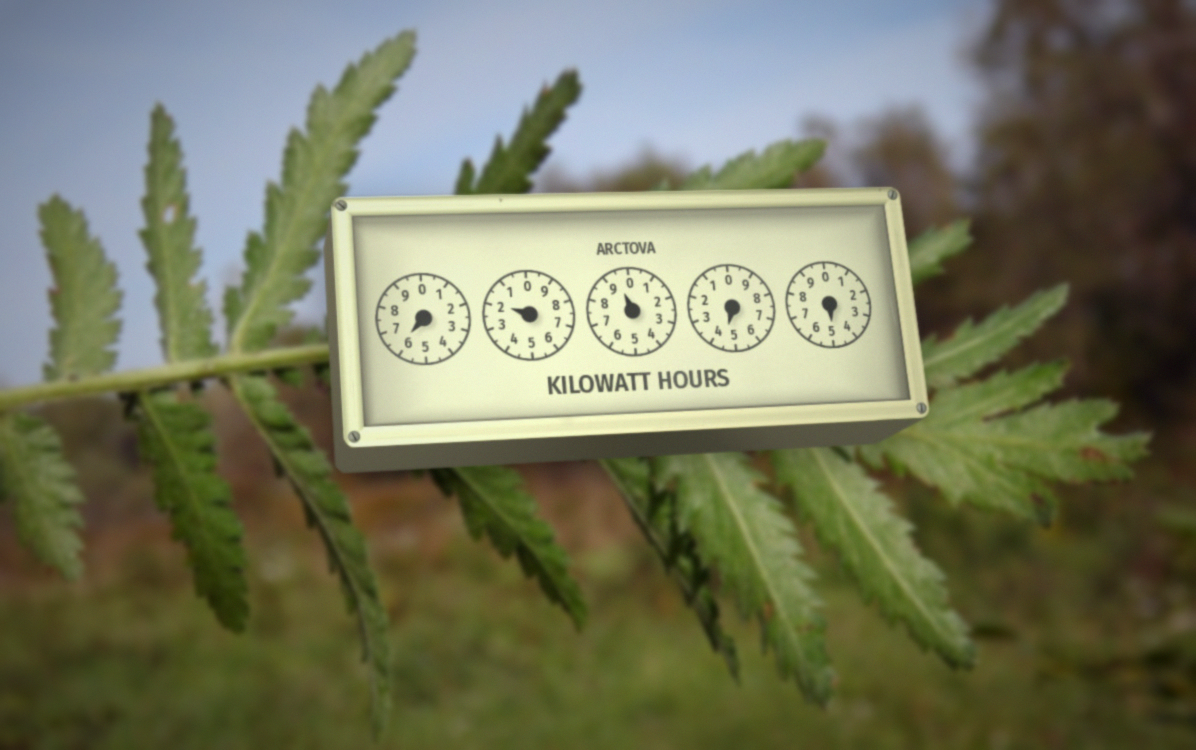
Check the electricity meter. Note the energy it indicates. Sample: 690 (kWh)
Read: 61945 (kWh)
